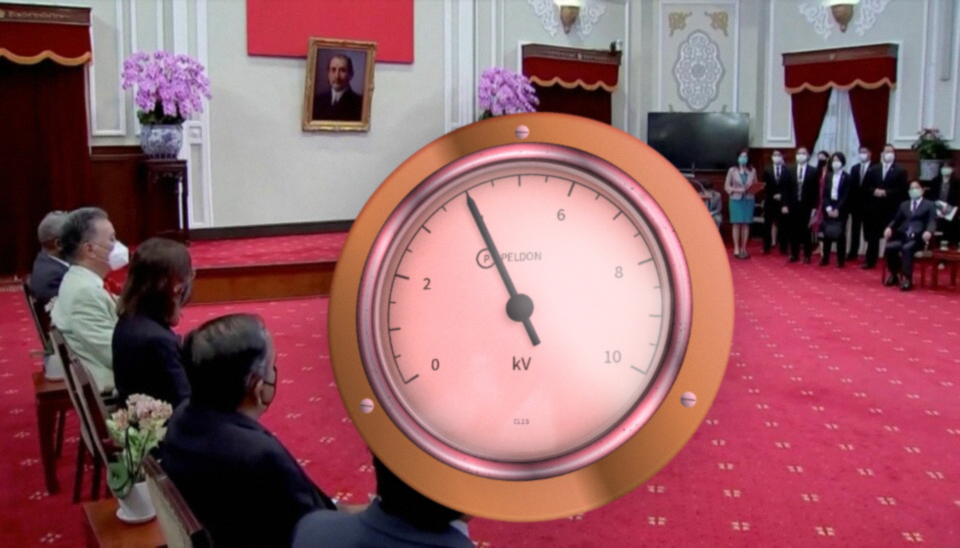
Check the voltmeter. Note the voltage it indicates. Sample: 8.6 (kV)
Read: 4 (kV)
